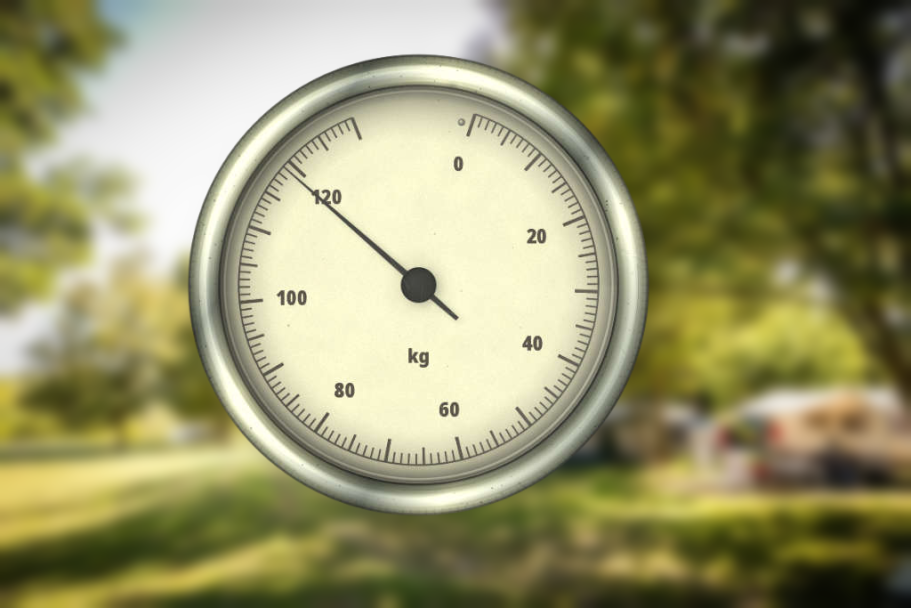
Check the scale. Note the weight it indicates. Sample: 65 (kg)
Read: 119 (kg)
